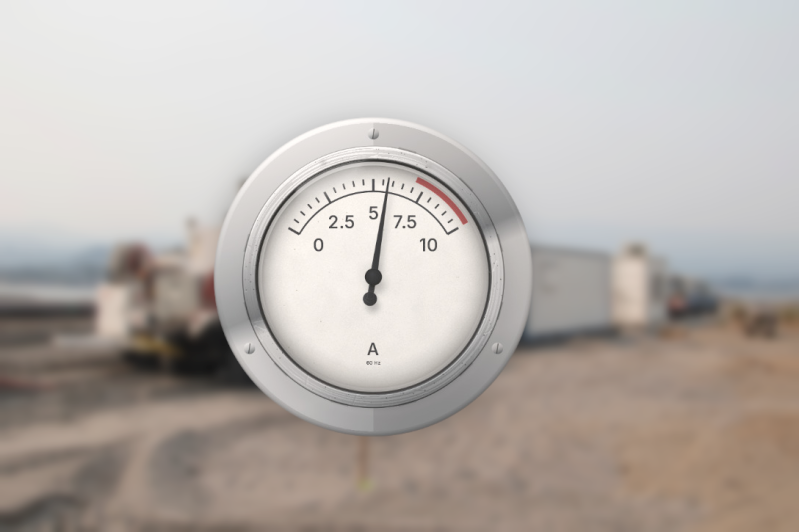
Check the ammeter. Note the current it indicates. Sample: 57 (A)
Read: 5.75 (A)
